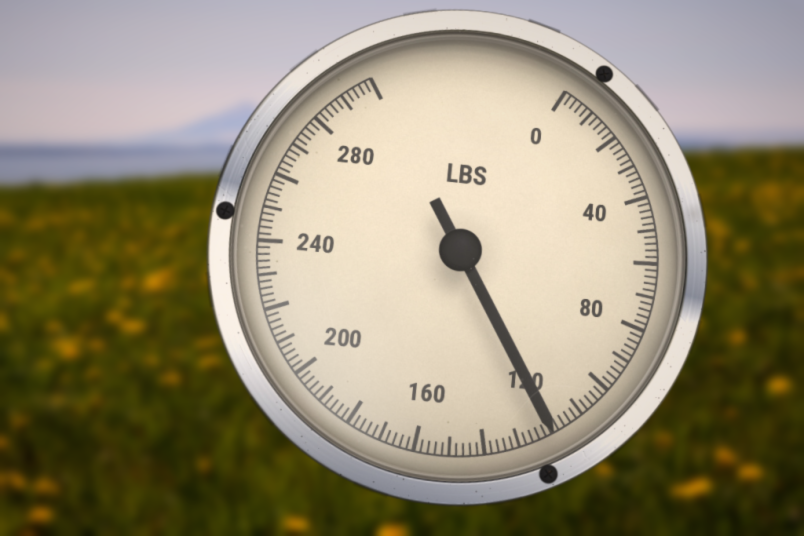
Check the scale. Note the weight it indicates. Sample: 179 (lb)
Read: 120 (lb)
